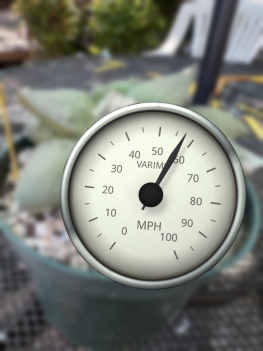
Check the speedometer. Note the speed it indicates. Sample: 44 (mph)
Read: 57.5 (mph)
